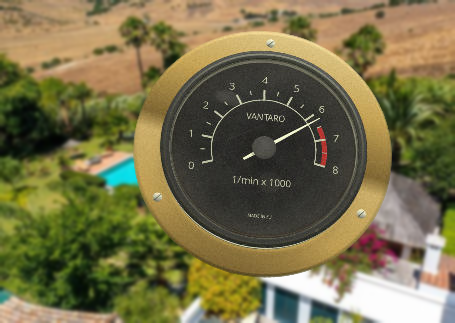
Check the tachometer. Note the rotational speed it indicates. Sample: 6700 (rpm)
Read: 6250 (rpm)
